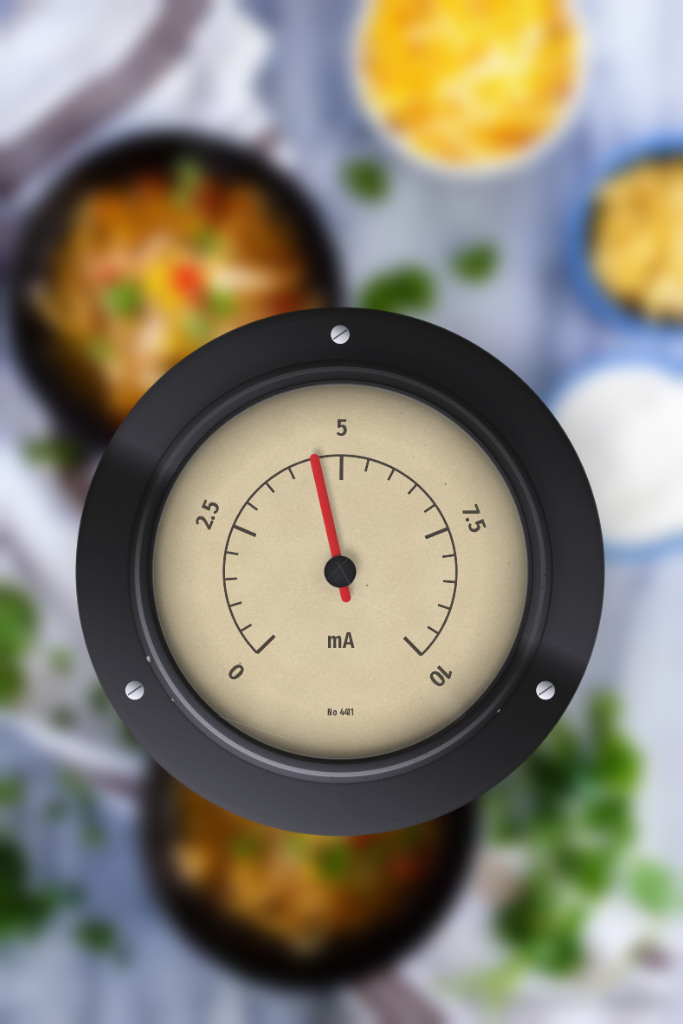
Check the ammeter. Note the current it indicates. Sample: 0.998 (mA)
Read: 4.5 (mA)
